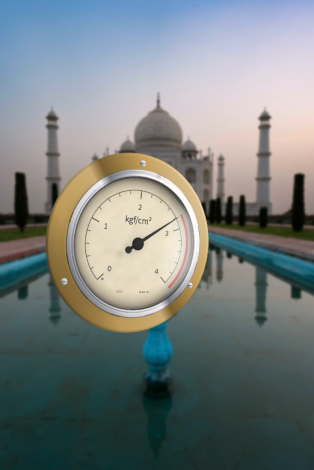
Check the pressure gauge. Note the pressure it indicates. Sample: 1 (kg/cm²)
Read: 2.8 (kg/cm²)
